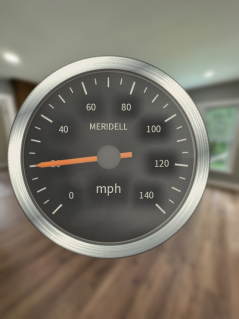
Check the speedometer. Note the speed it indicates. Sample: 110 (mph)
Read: 20 (mph)
